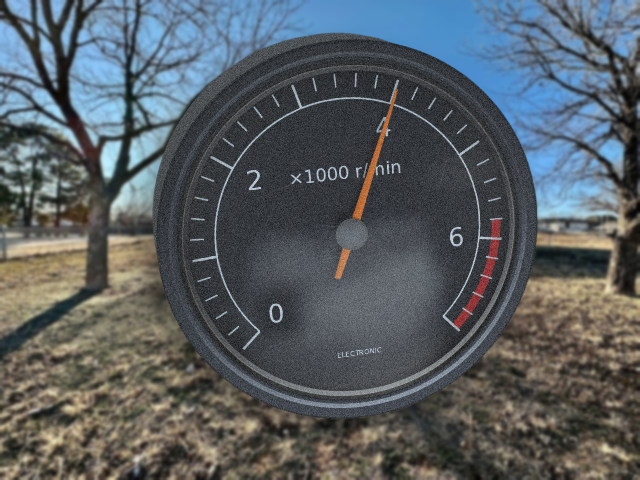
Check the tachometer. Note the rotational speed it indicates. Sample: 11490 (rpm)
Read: 4000 (rpm)
